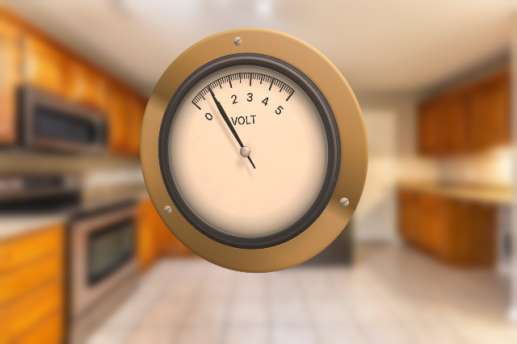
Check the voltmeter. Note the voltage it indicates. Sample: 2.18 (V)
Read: 1 (V)
